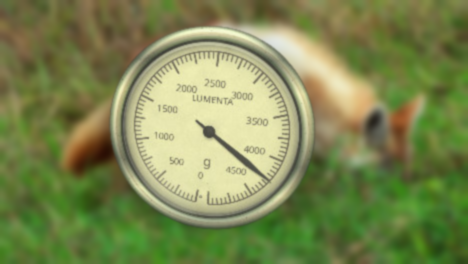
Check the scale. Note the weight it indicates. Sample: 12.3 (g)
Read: 4250 (g)
